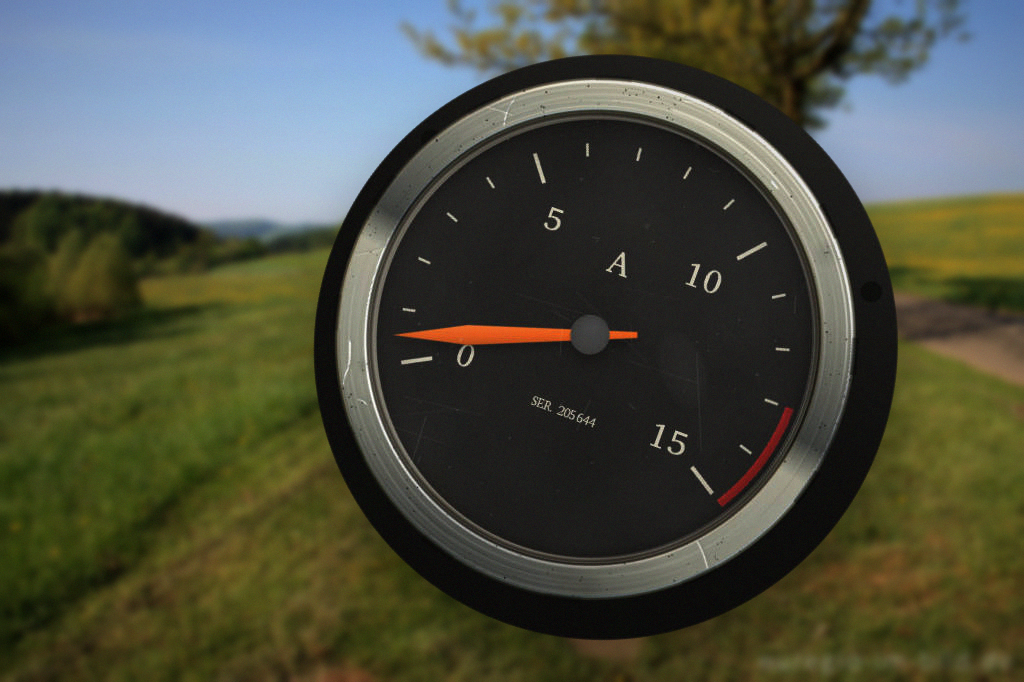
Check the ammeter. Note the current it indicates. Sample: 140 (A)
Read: 0.5 (A)
